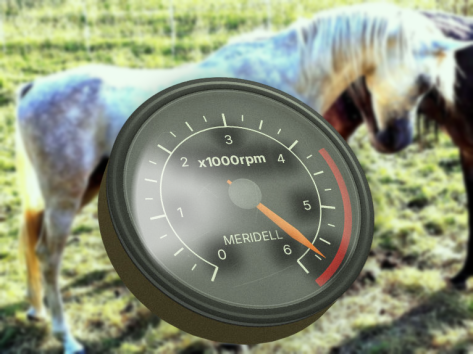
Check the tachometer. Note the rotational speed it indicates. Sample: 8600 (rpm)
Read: 5750 (rpm)
